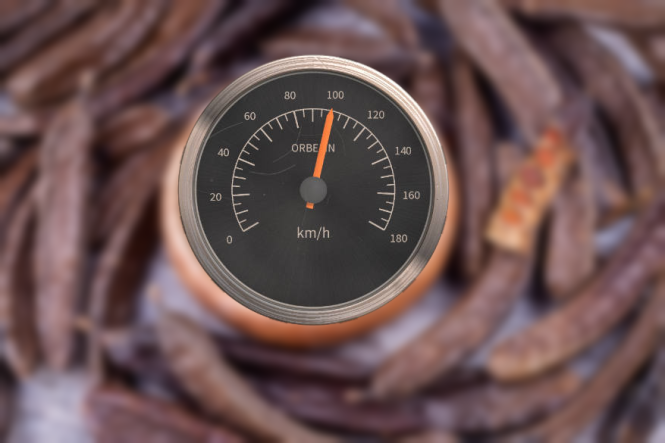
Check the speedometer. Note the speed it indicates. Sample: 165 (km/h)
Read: 100 (km/h)
